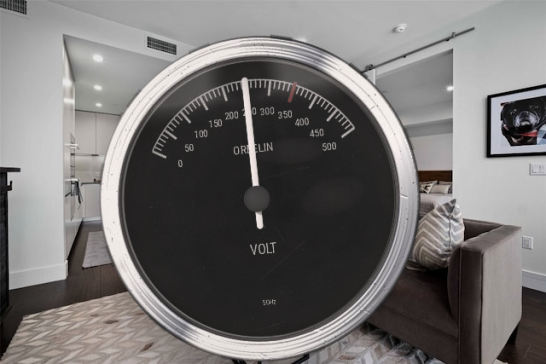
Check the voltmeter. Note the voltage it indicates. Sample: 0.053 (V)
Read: 250 (V)
